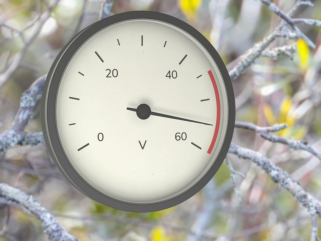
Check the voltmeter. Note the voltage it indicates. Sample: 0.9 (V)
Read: 55 (V)
